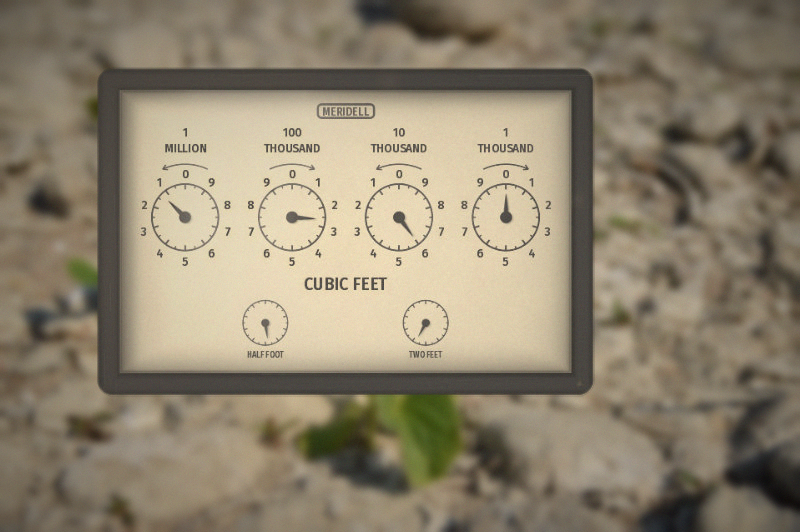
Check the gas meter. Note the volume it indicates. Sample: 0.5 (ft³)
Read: 126000 (ft³)
